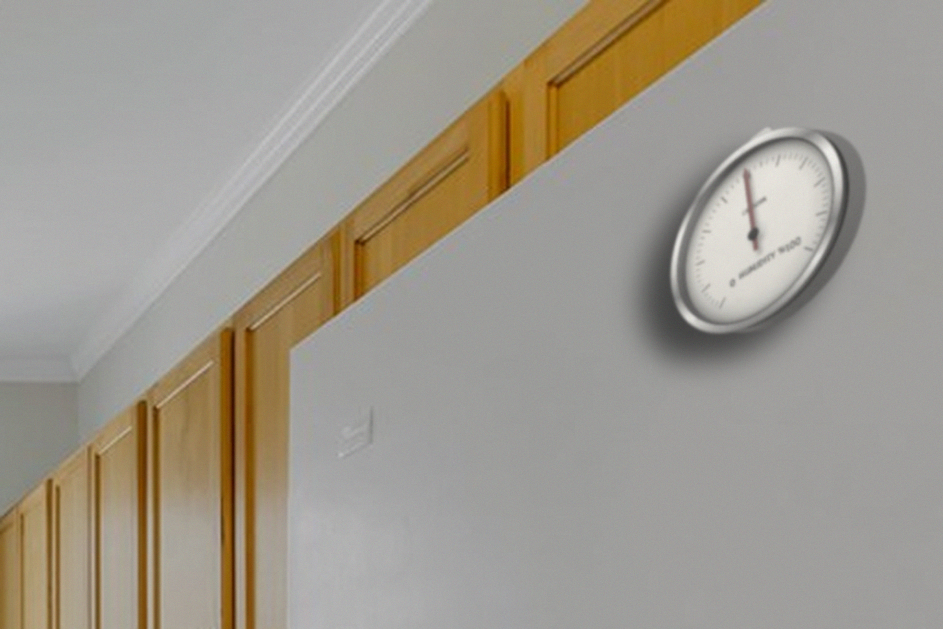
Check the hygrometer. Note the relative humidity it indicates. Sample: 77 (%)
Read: 50 (%)
